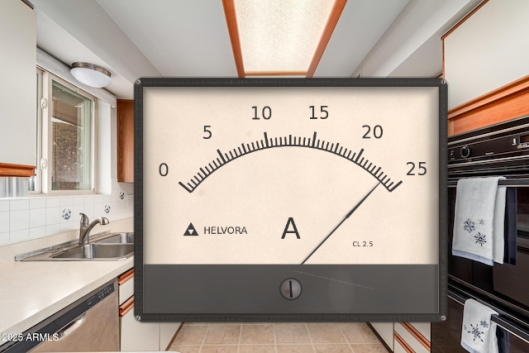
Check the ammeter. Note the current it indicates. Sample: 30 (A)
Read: 23.5 (A)
